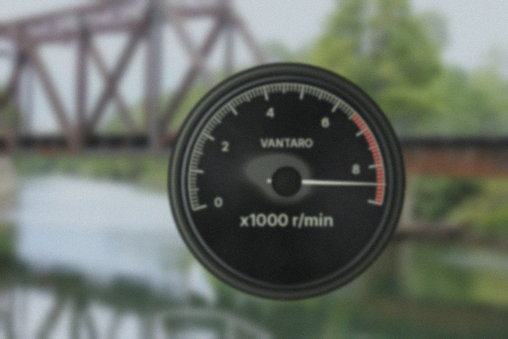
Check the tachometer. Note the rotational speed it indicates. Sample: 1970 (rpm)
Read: 8500 (rpm)
